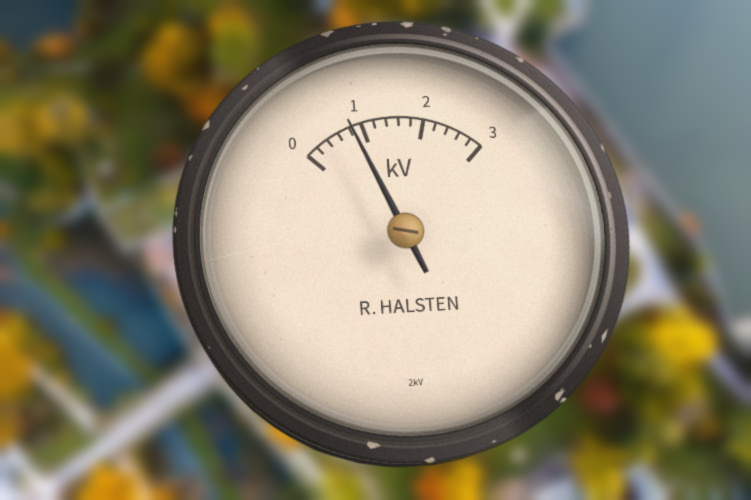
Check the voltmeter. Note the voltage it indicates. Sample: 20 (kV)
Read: 0.8 (kV)
